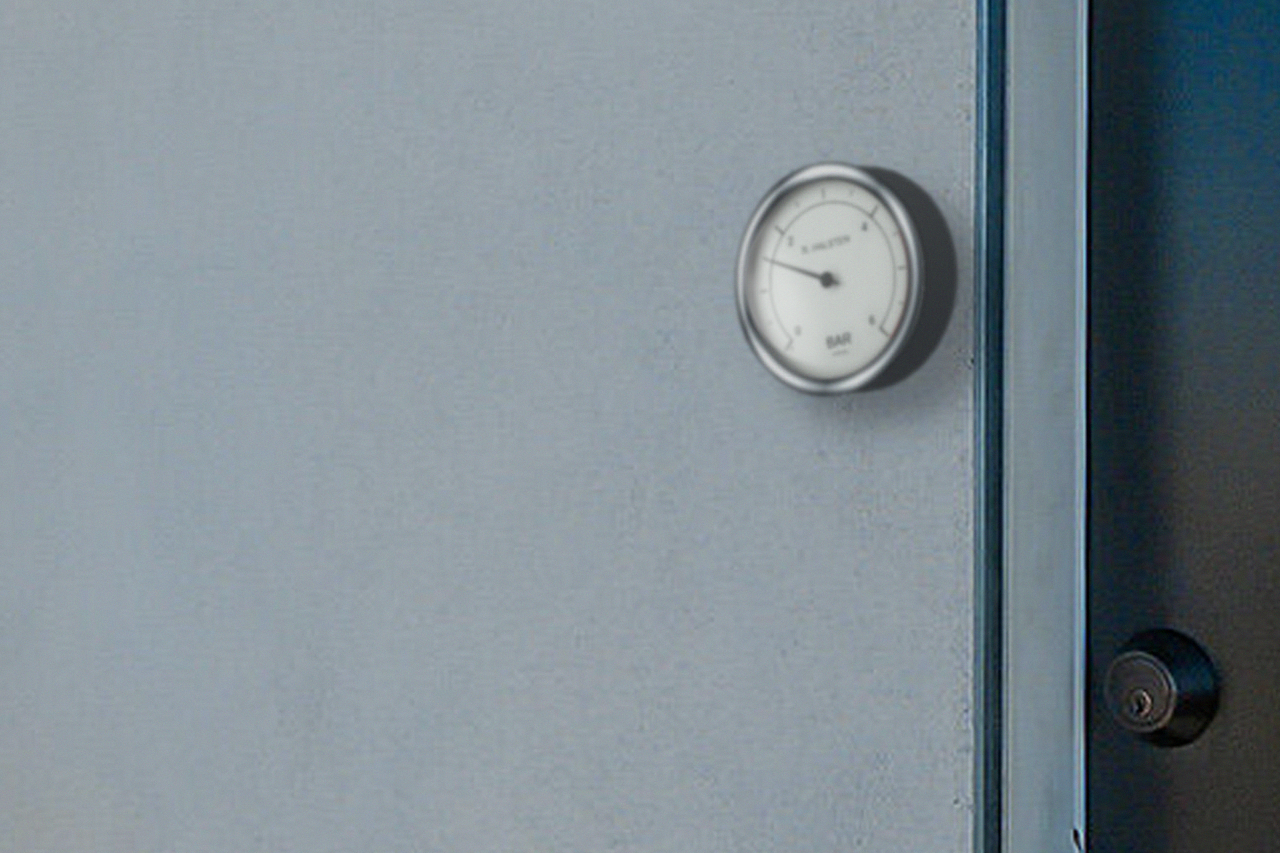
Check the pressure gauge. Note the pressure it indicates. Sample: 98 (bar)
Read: 1.5 (bar)
